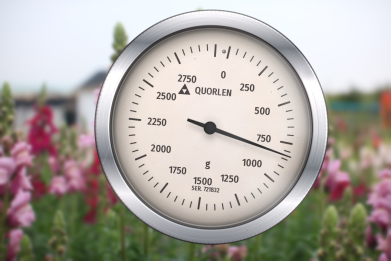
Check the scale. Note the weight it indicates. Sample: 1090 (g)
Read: 825 (g)
